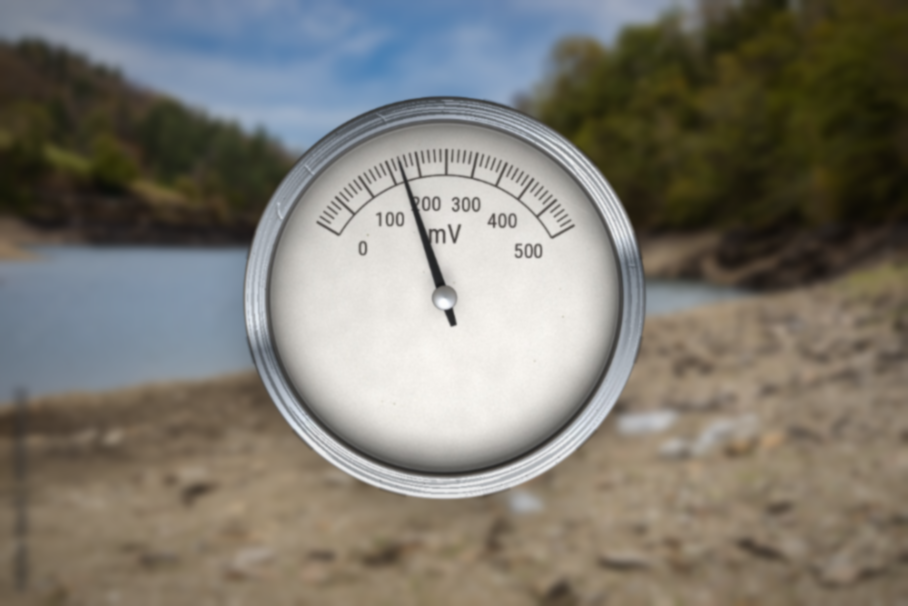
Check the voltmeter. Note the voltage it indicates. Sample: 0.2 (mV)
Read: 170 (mV)
